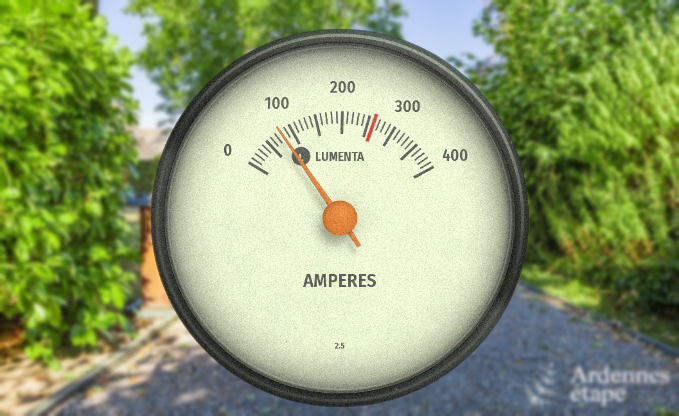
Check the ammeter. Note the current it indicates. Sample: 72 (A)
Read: 80 (A)
